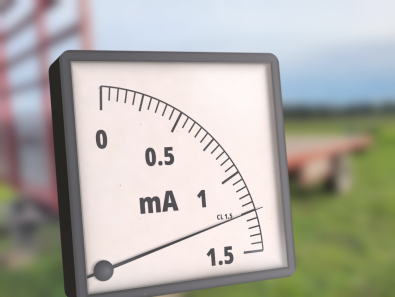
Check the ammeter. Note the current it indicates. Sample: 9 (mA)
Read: 1.25 (mA)
